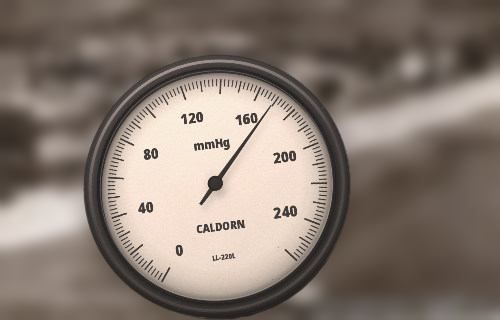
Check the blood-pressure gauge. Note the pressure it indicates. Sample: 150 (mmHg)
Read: 170 (mmHg)
